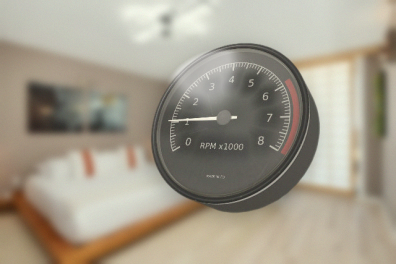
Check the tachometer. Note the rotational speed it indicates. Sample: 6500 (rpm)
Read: 1000 (rpm)
